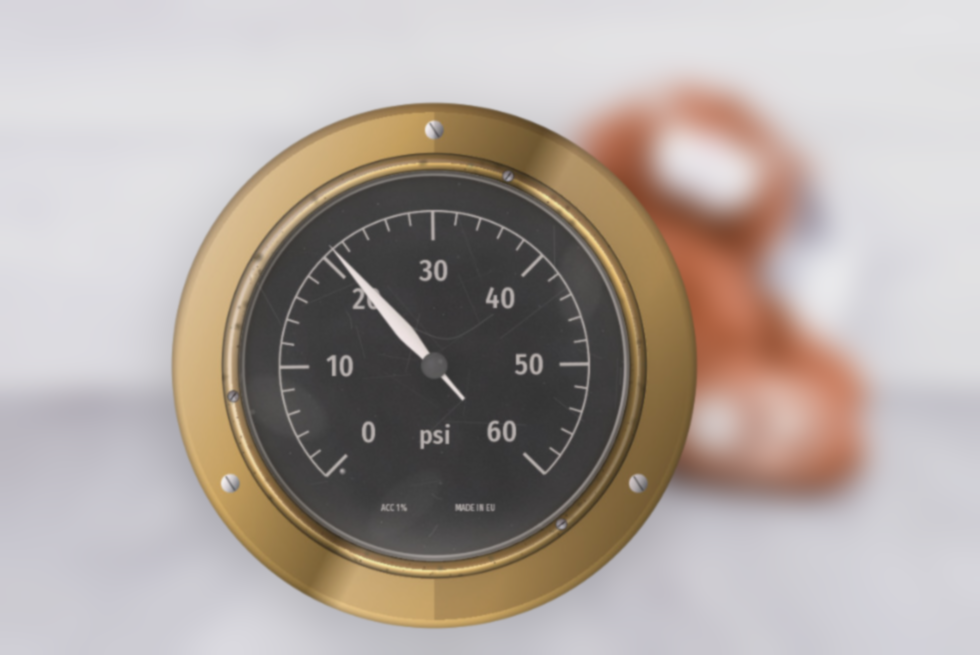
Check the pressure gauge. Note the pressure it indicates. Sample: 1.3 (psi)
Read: 21 (psi)
